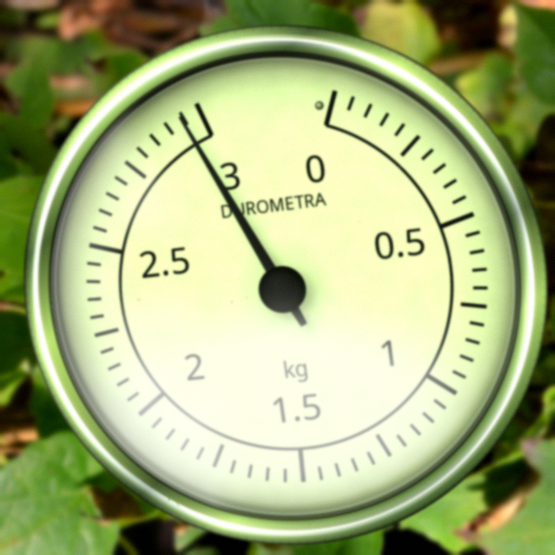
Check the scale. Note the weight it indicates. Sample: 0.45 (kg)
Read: 2.95 (kg)
